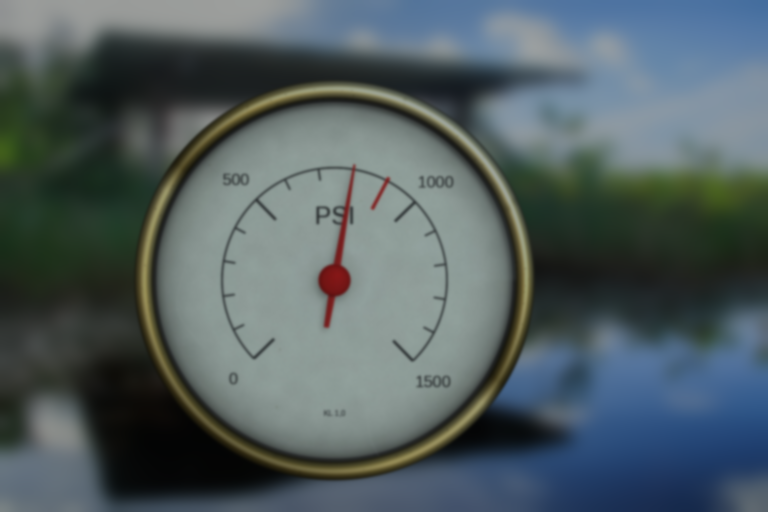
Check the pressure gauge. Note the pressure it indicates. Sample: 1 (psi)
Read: 800 (psi)
